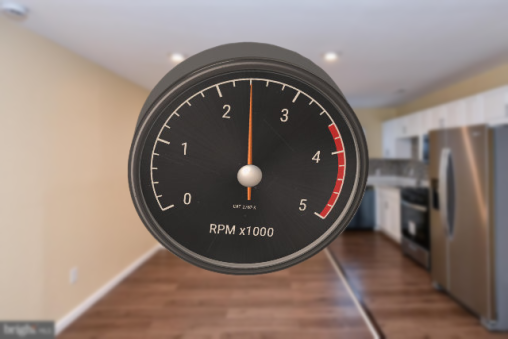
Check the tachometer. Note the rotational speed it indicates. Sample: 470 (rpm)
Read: 2400 (rpm)
